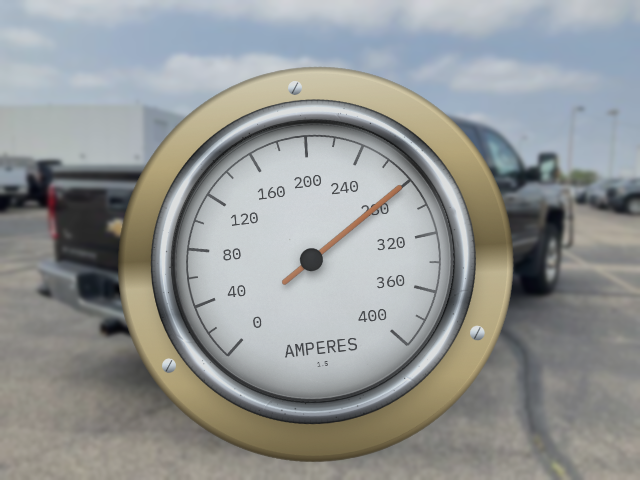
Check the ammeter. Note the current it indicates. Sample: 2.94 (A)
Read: 280 (A)
